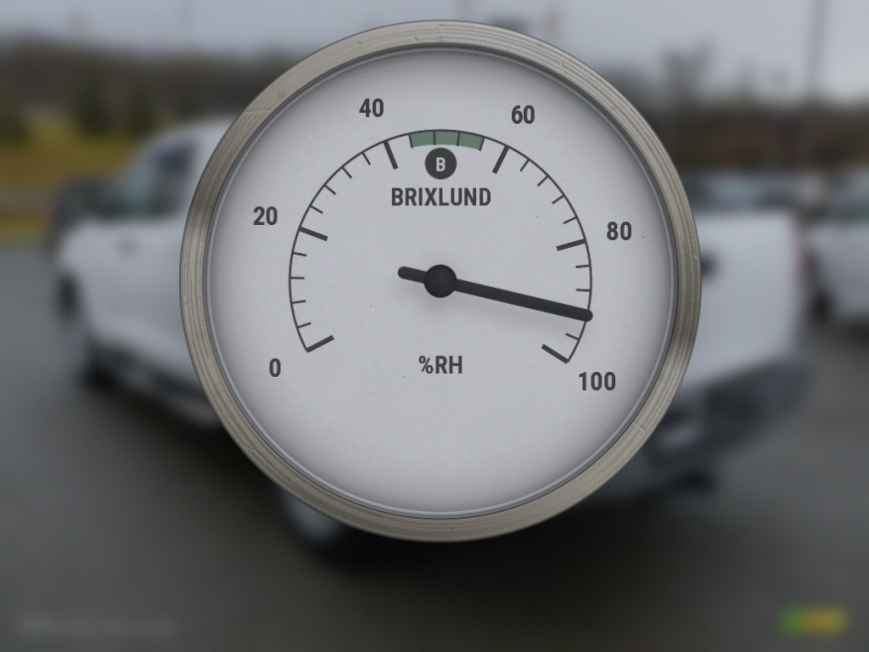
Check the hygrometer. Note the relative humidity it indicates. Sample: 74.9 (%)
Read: 92 (%)
